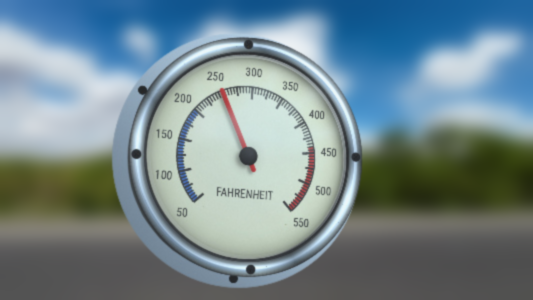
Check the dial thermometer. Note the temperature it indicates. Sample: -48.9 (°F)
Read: 250 (°F)
